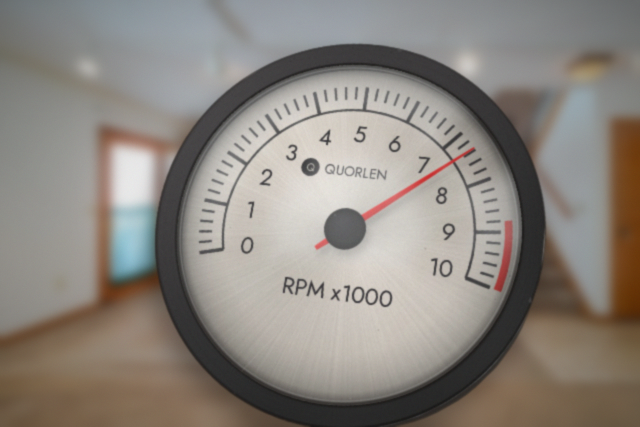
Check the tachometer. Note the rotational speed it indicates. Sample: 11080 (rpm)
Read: 7400 (rpm)
